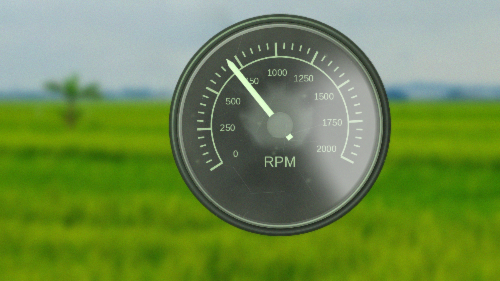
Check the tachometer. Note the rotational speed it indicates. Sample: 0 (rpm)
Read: 700 (rpm)
